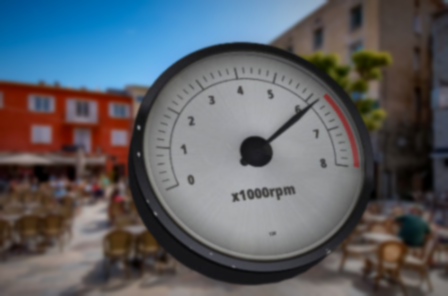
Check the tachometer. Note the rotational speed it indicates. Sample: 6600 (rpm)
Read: 6200 (rpm)
